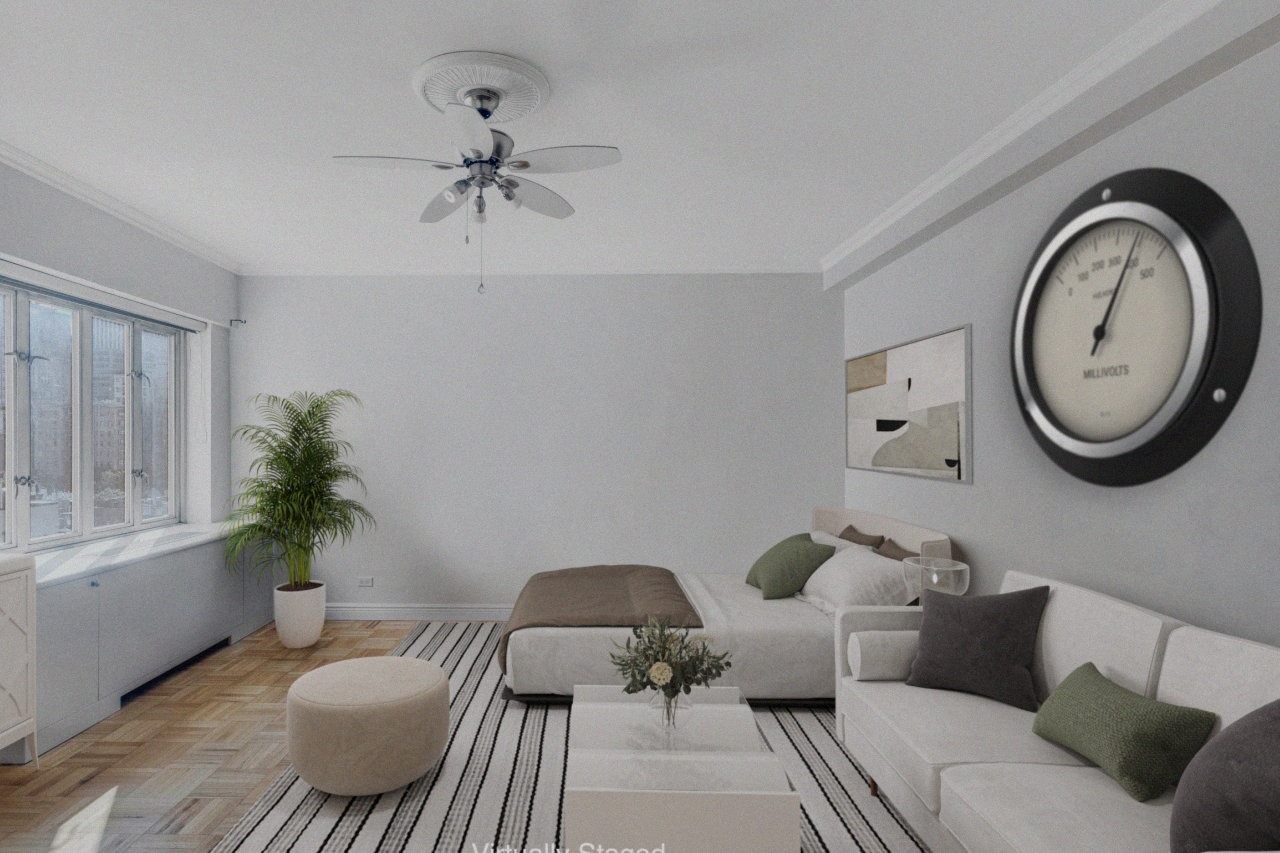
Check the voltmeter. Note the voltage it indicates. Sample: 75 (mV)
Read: 400 (mV)
